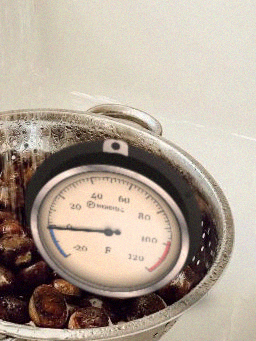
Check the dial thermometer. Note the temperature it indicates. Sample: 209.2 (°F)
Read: 0 (°F)
